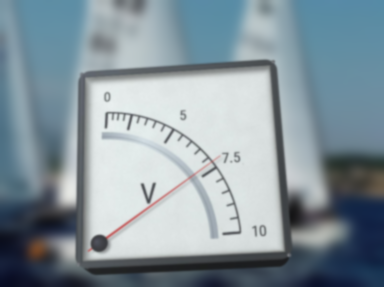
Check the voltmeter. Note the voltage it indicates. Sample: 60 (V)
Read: 7.25 (V)
